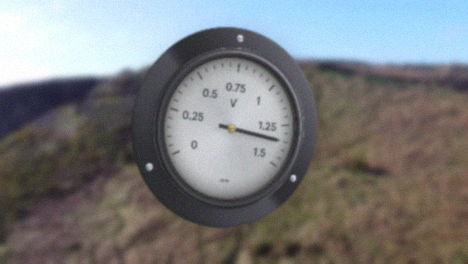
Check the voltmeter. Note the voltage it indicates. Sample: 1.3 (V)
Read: 1.35 (V)
